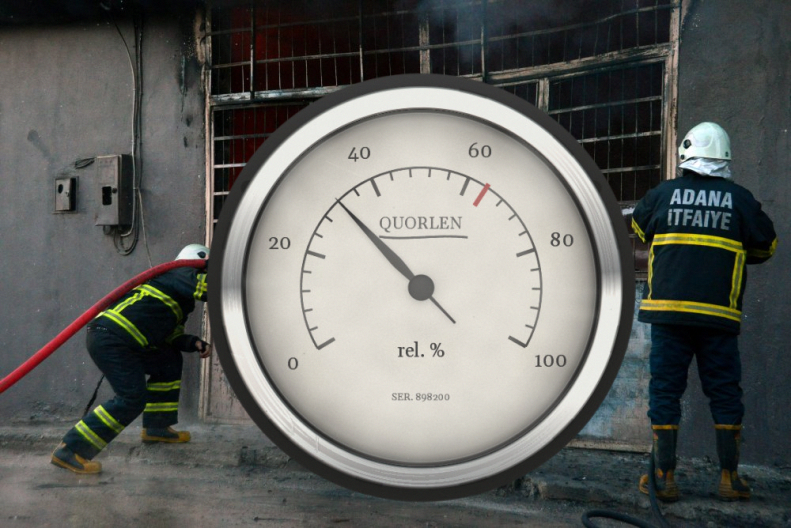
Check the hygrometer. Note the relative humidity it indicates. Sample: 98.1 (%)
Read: 32 (%)
